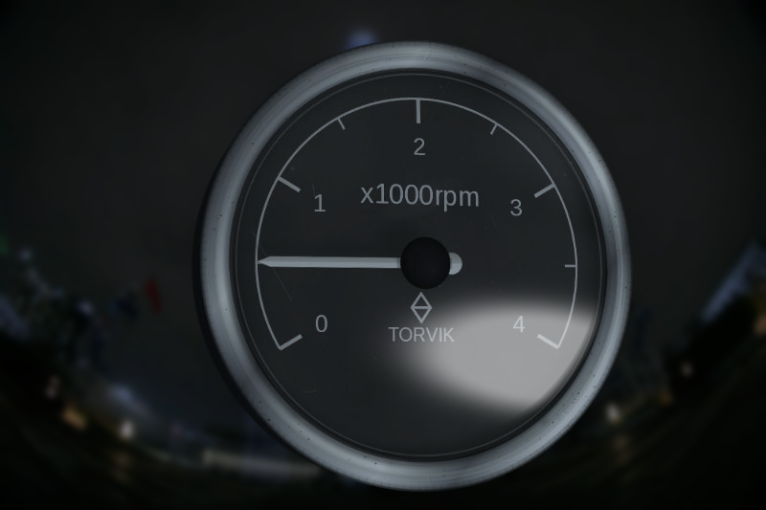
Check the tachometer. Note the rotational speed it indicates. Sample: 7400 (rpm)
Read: 500 (rpm)
